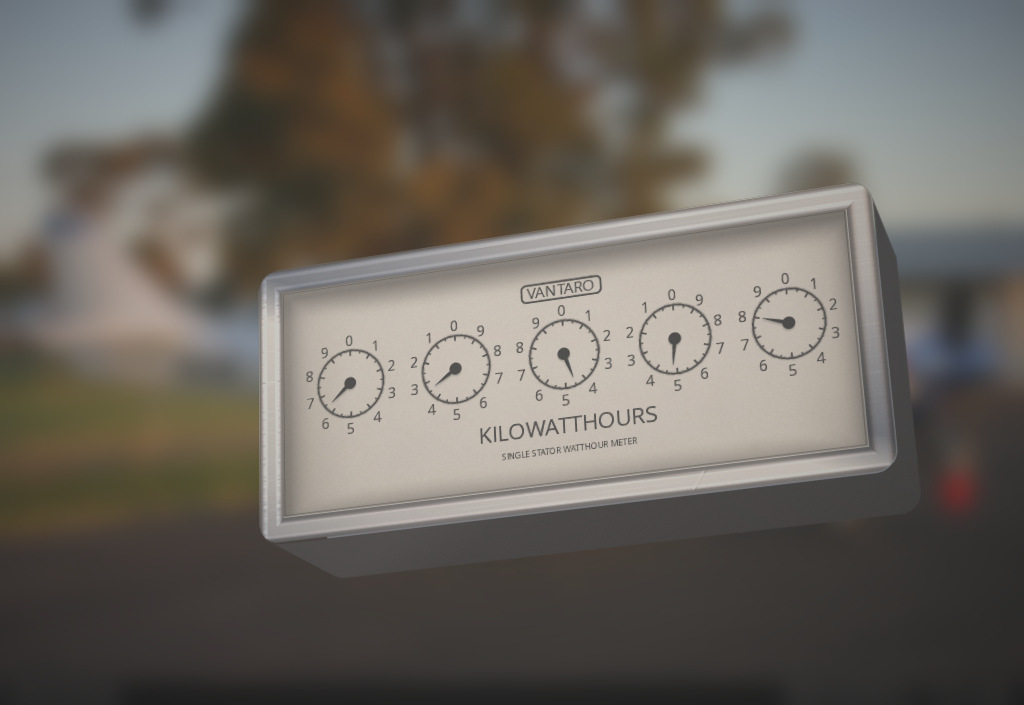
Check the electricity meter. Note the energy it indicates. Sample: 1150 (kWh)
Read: 63448 (kWh)
